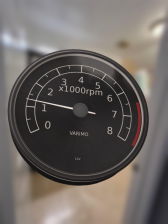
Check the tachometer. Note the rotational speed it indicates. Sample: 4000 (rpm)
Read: 1250 (rpm)
